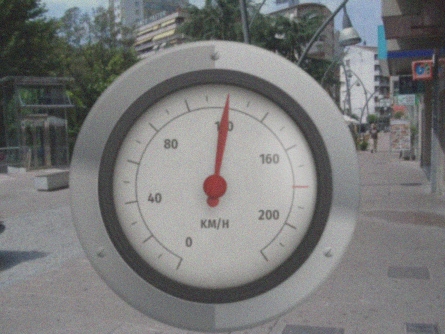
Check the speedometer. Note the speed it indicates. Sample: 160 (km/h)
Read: 120 (km/h)
